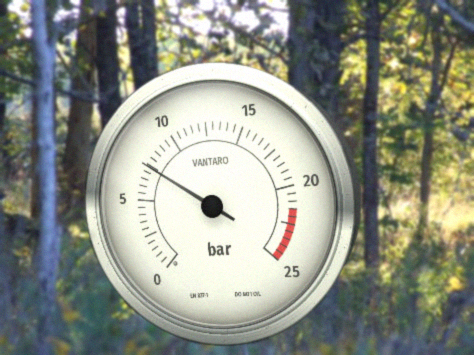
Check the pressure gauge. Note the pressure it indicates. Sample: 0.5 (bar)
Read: 7.5 (bar)
